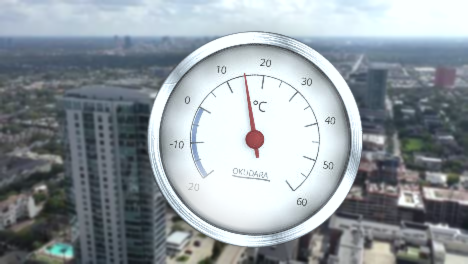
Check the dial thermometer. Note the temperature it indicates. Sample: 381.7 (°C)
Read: 15 (°C)
